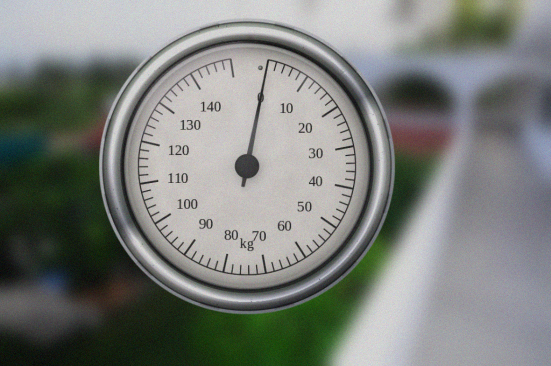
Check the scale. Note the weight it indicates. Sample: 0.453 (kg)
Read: 0 (kg)
